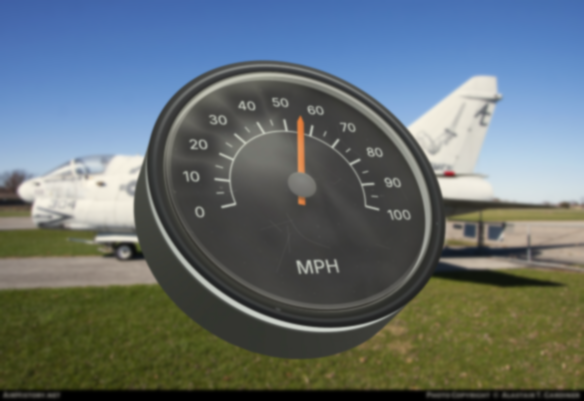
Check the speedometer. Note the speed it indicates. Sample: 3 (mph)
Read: 55 (mph)
